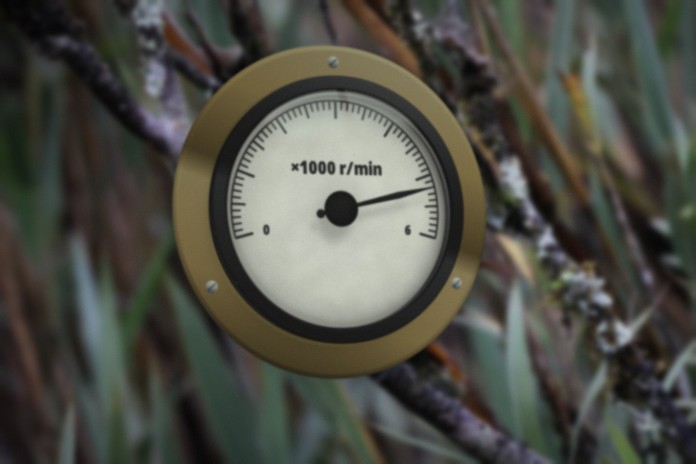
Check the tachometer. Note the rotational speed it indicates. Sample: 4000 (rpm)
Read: 5200 (rpm)
